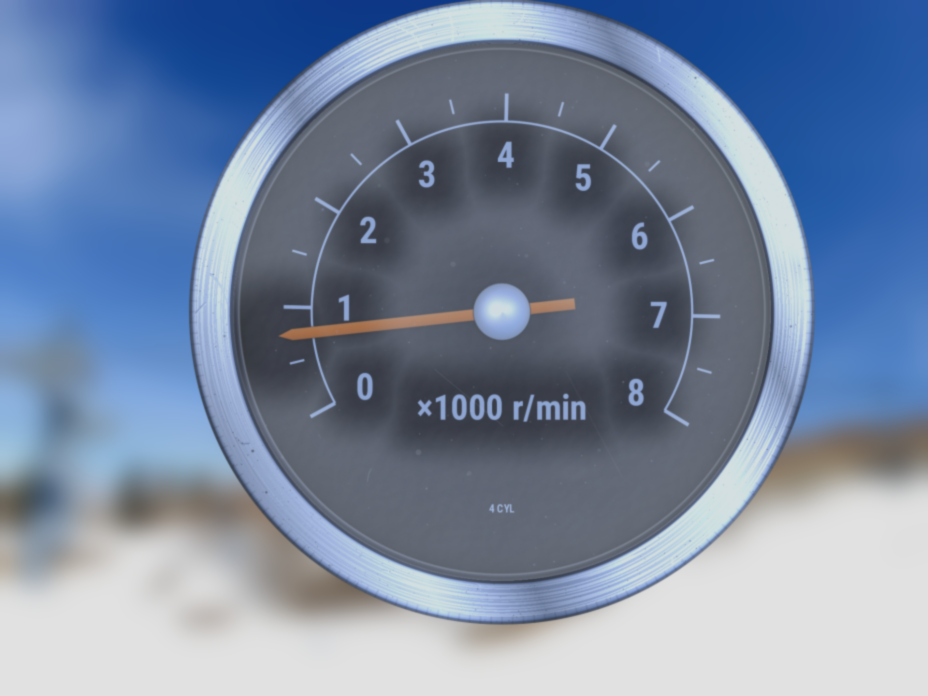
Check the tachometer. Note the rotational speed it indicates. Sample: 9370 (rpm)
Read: 750 (rpm)
